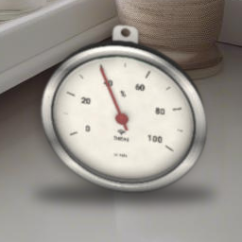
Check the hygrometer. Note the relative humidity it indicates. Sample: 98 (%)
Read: 40 (%)
